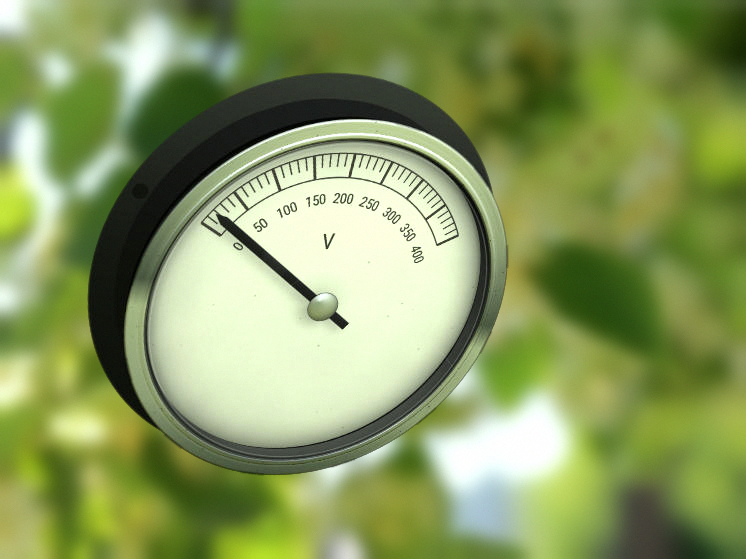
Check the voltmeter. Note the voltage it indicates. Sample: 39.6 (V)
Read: 20 (V)
